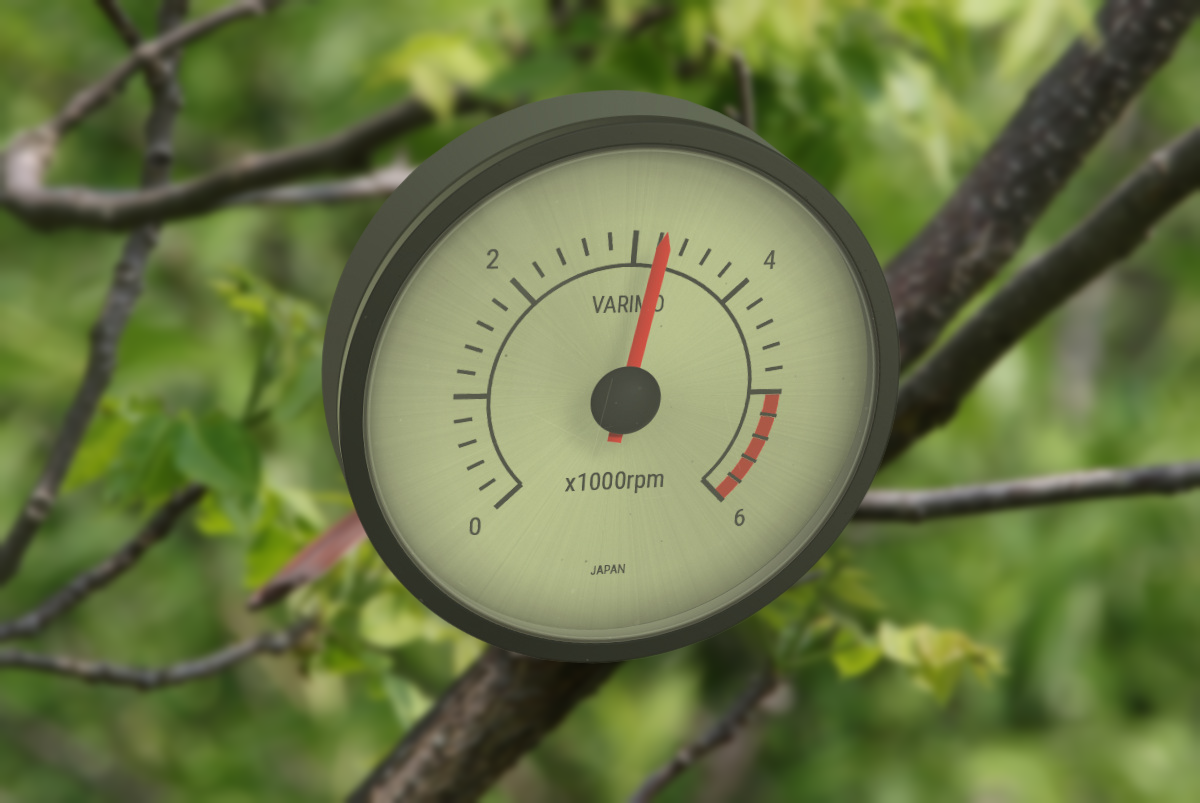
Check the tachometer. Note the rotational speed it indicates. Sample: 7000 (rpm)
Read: 3200 (rpm)
